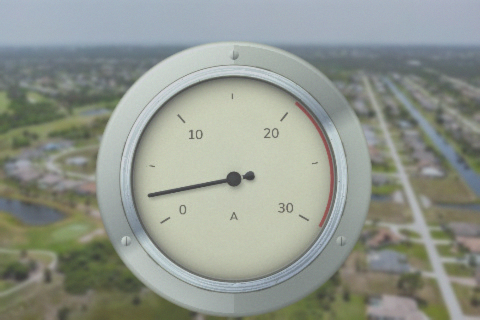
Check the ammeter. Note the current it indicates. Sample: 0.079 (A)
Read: 2.5 (A)
